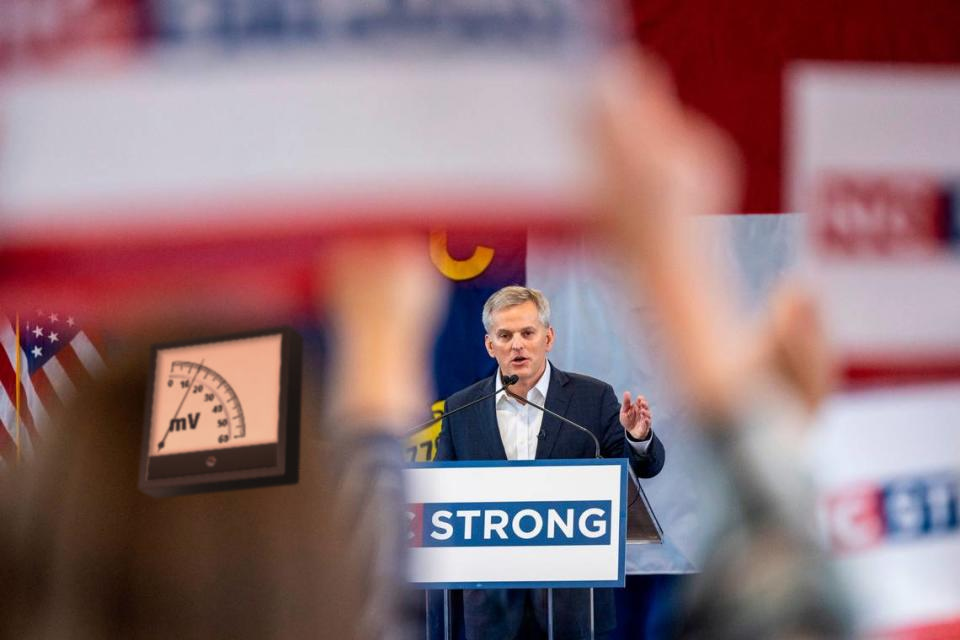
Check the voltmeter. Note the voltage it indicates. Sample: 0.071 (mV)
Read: 15 (mV)
